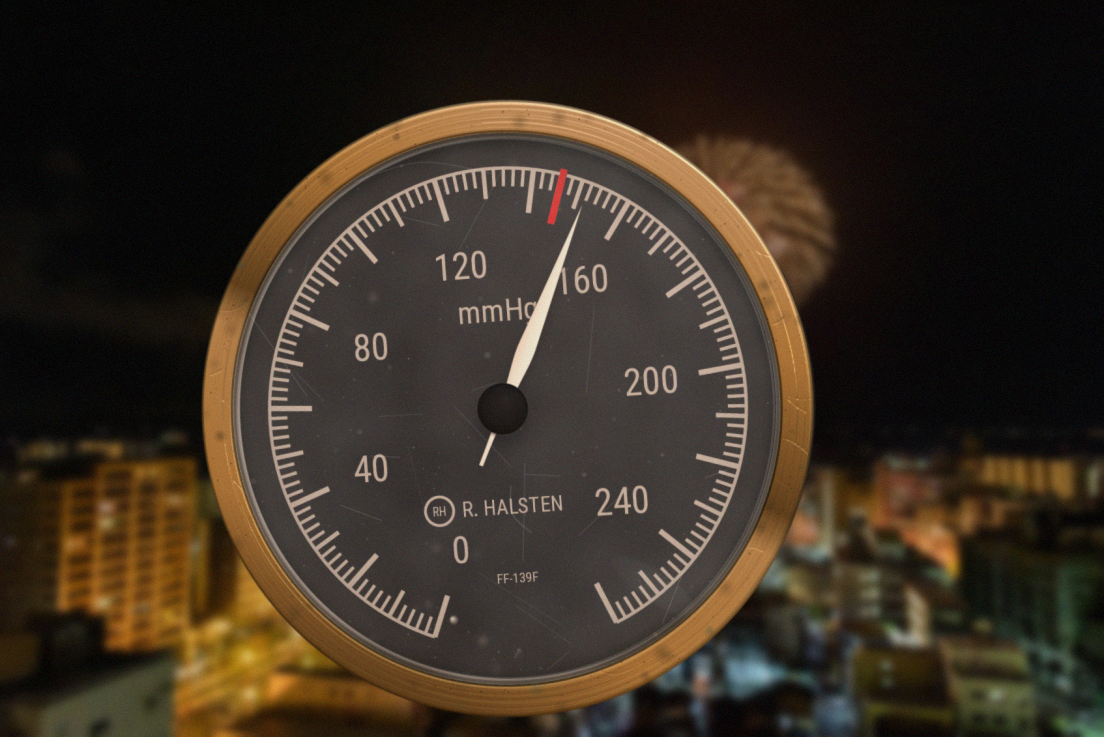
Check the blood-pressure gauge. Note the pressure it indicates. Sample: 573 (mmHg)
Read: 152 (mmHg)
